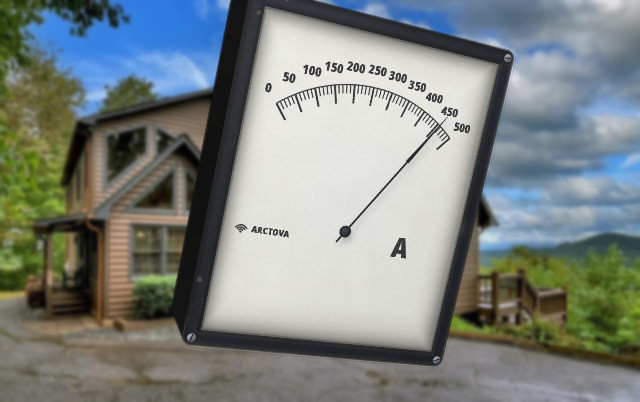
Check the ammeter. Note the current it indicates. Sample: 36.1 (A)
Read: 450 (A)
